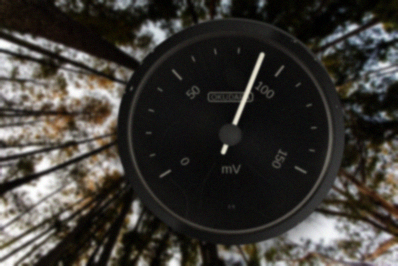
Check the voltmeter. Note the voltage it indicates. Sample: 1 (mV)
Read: 90 (mV)
